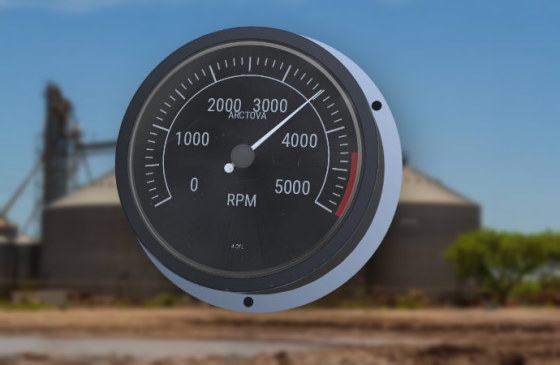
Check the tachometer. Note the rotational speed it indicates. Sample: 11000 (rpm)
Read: 3500 (rpm)
